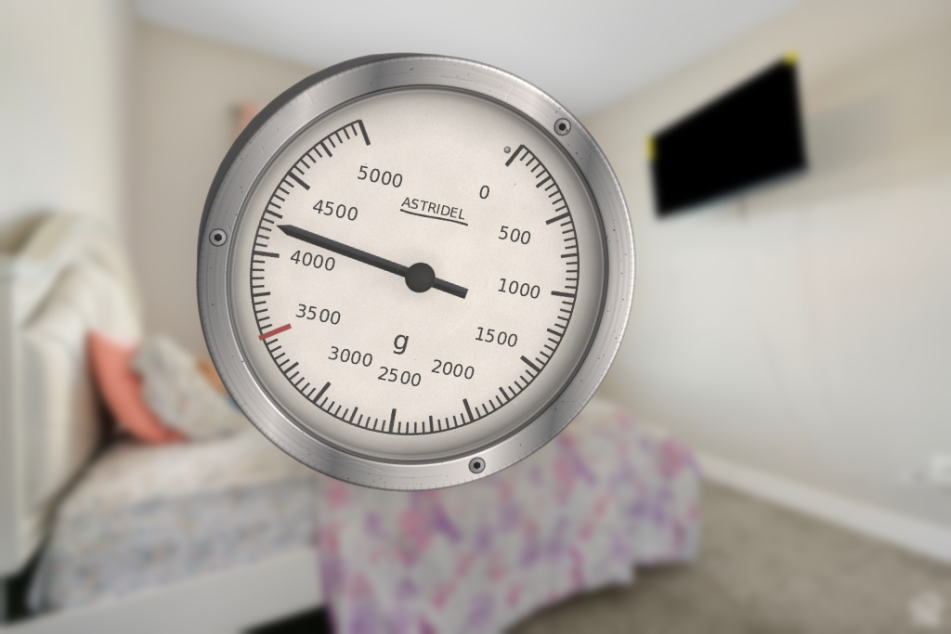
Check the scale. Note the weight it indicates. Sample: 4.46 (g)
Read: 4200 (g)
